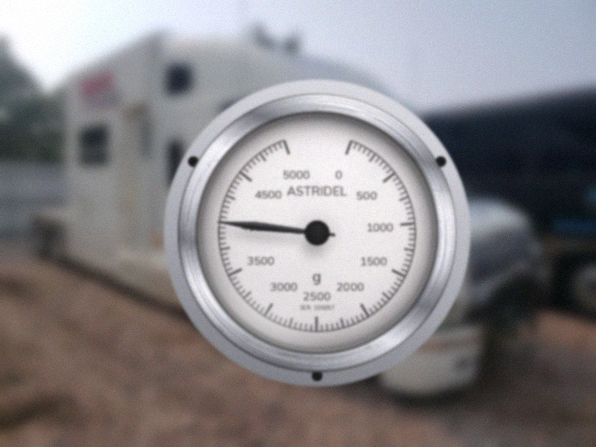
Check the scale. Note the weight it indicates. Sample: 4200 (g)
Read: 4000 (g)
